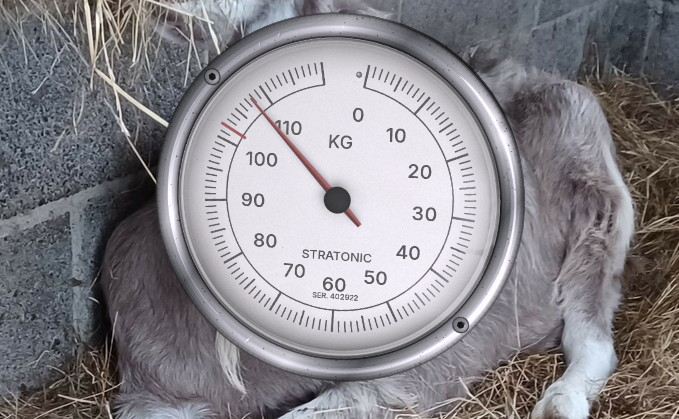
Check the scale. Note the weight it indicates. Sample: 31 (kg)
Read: 108 (kg)
